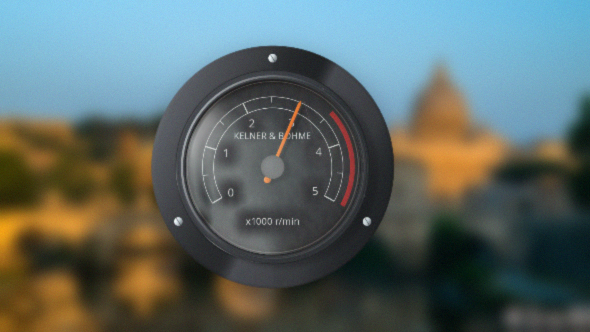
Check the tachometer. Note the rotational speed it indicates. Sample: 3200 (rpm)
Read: 3000 (rpm)
